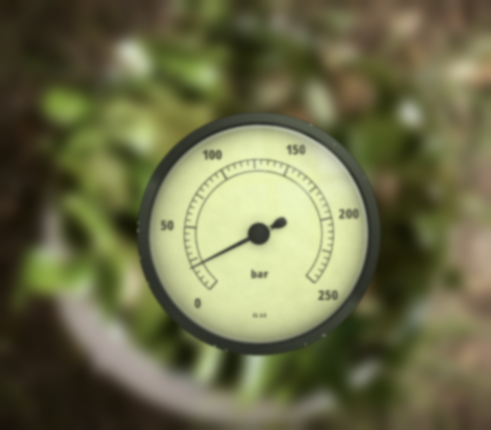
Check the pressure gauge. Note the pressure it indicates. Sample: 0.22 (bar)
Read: 20 (bar)
